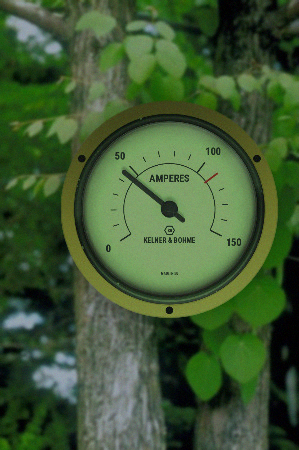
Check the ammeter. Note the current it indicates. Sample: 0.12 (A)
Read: 45 (A)
